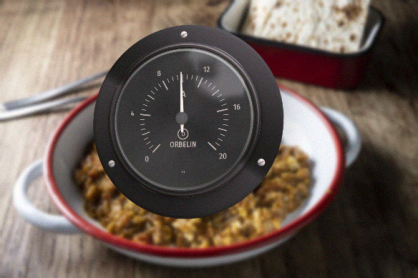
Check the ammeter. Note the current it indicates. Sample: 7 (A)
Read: 10 (A)
